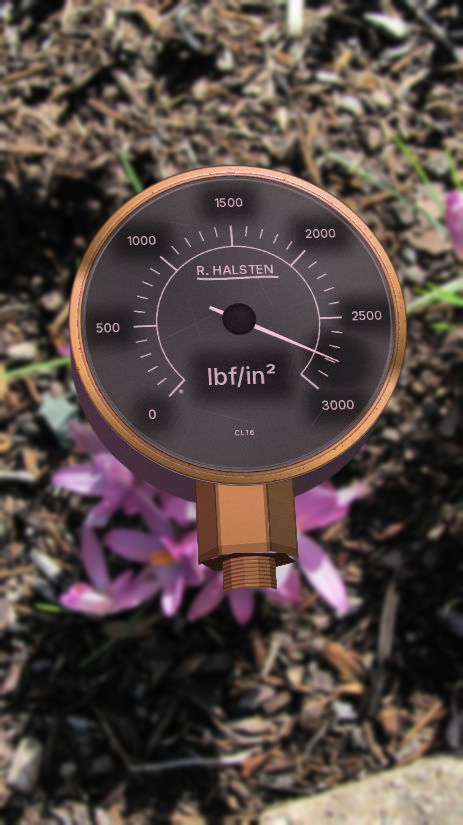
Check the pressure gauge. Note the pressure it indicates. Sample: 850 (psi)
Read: 2800 (psi)
